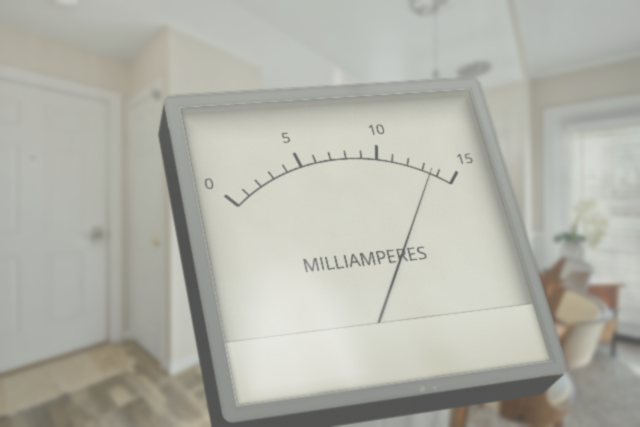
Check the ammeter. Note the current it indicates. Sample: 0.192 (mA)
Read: 13.5 (mA)
